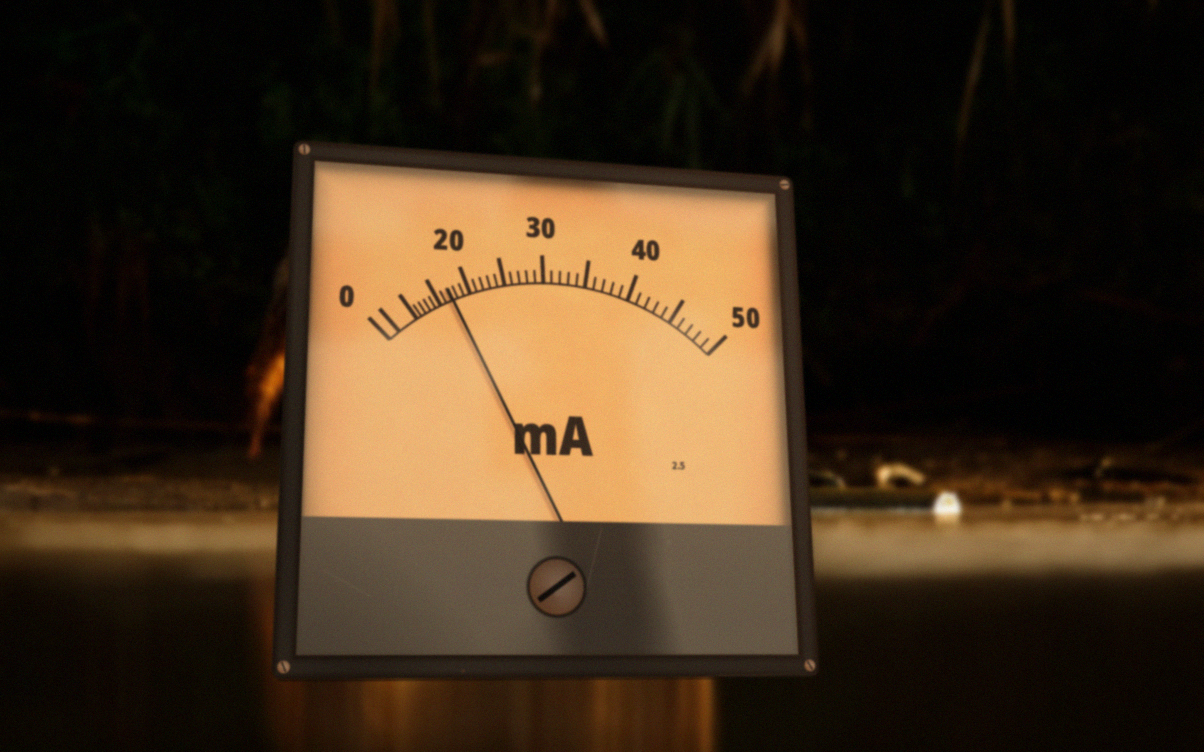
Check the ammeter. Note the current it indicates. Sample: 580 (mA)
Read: 17 (mA)
